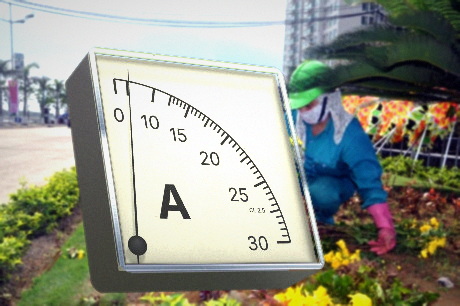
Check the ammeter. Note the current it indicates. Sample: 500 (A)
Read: 5 (A)
